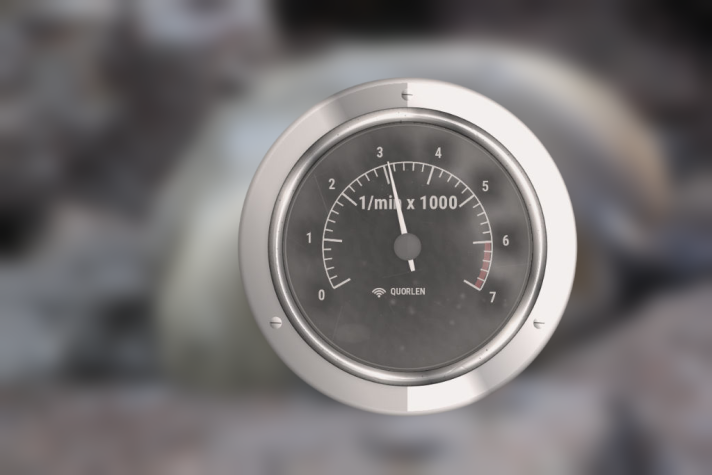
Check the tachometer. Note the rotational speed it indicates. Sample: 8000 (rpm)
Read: 3100 (rpm)
